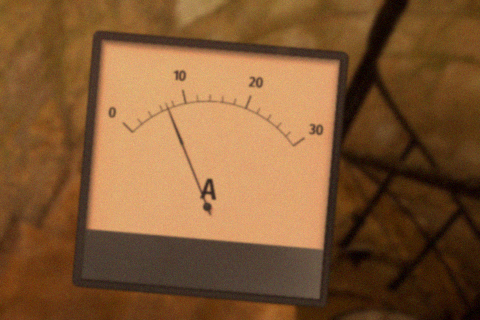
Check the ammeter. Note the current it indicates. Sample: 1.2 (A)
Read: 7 (A)
